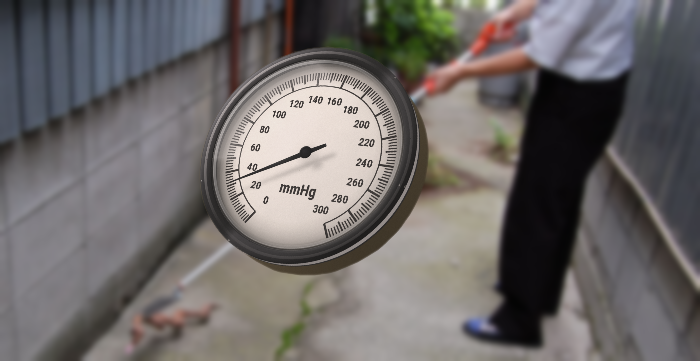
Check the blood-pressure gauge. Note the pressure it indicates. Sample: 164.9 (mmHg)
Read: 30 (mmHg)
